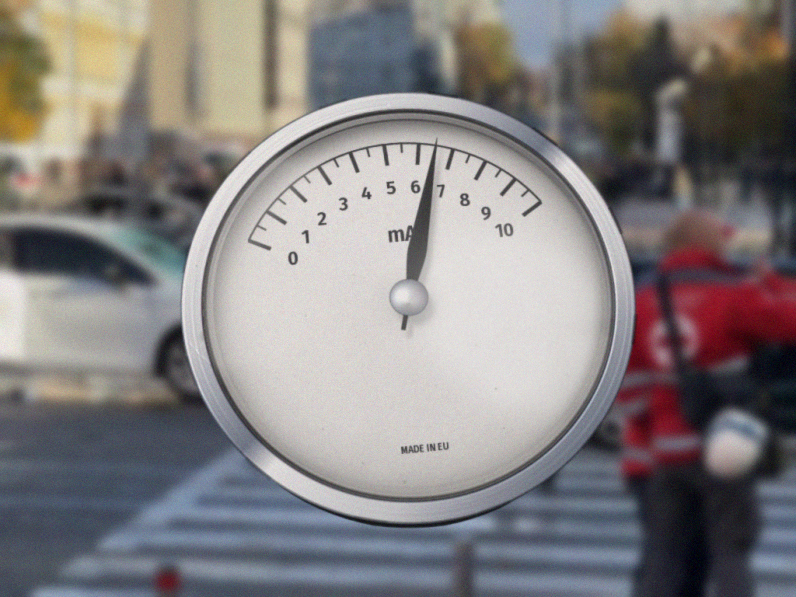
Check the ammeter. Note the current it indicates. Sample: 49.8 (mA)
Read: 6.5 (mA)
